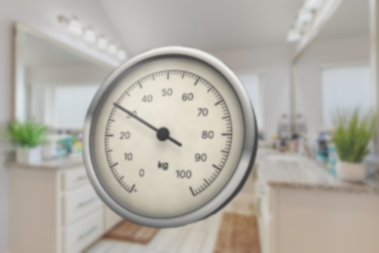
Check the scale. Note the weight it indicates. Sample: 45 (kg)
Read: 30 (kg)
